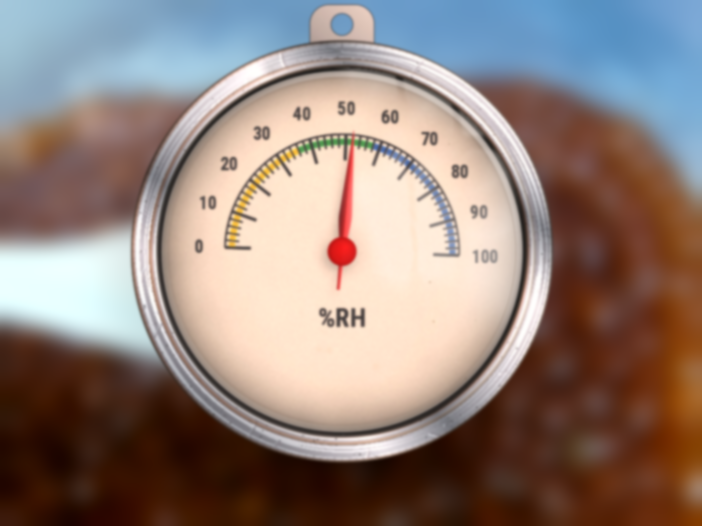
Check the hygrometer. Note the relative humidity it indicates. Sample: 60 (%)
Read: 52 (%)
